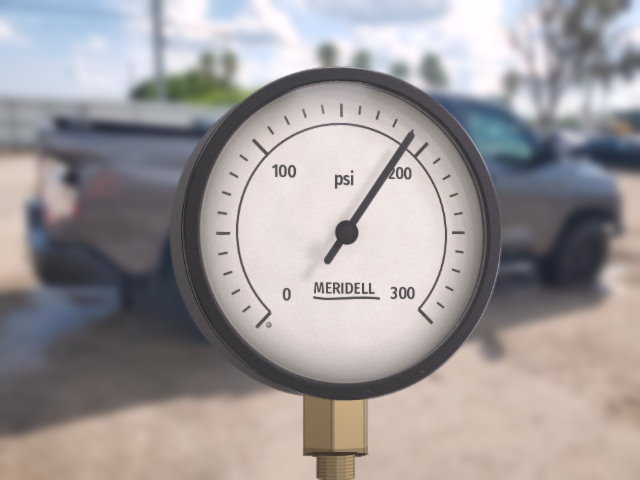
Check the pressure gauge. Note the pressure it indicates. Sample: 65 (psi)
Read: 190 (psi)
